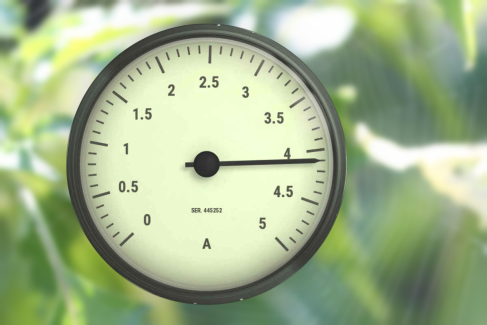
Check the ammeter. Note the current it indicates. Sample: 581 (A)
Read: 4.1 (A)
